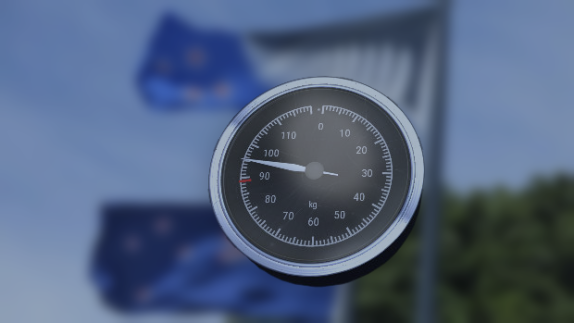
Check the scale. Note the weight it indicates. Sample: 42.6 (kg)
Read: 95 (kg)
